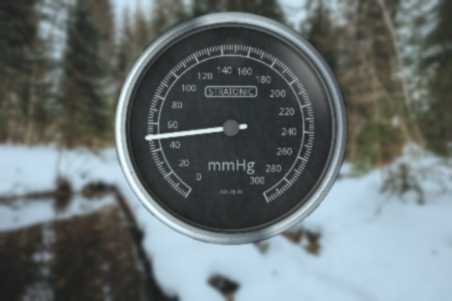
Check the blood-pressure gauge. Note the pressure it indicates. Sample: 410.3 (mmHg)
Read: 50 (mmHg)
